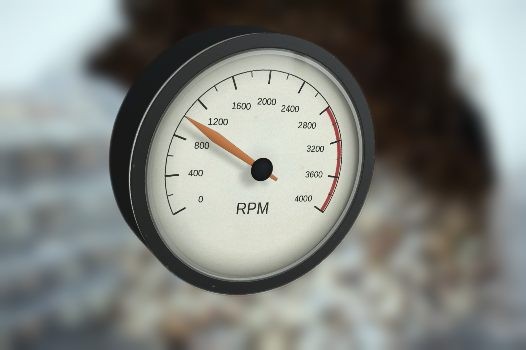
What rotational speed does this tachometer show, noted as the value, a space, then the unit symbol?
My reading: 1000 rpm
